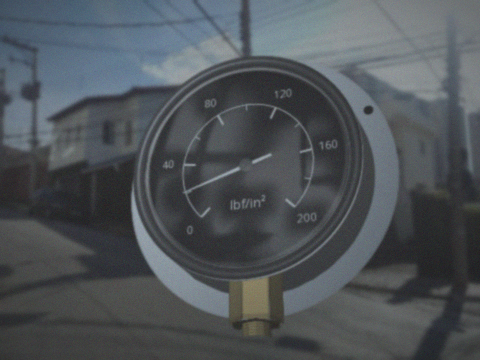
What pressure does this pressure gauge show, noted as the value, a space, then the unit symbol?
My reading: 20 psi
